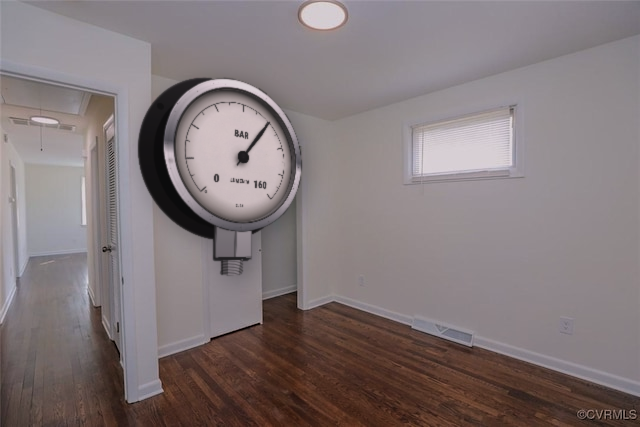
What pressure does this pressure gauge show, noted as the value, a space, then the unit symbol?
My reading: 100 bar
